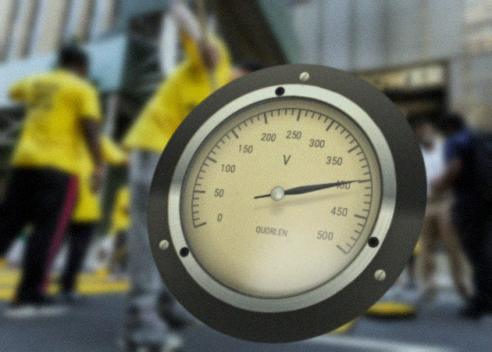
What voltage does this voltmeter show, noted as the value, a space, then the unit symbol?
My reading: 400 V
